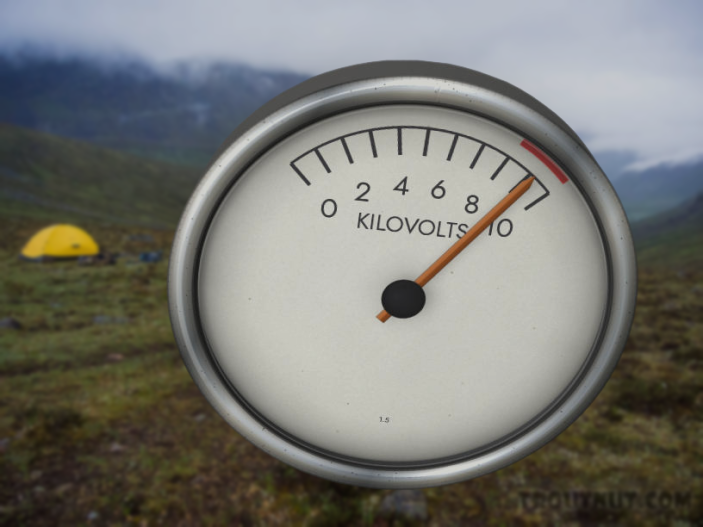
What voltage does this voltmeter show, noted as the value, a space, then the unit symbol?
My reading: 9 kV
